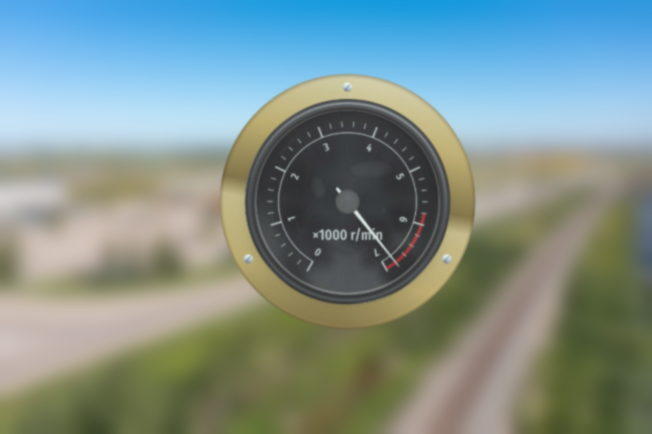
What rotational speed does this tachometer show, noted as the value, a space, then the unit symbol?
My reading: 6800 rpm
